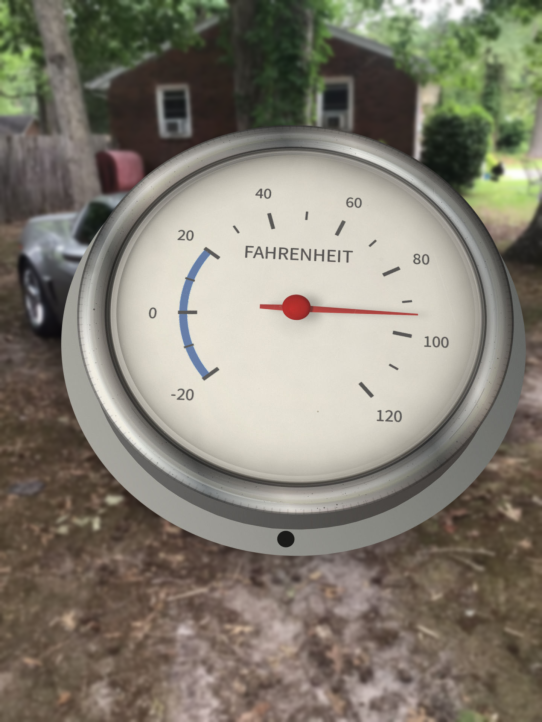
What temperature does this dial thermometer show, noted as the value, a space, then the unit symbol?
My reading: 95 °F
